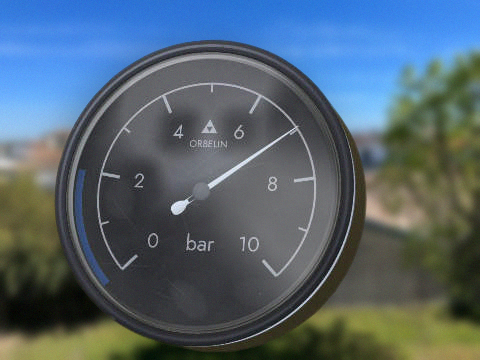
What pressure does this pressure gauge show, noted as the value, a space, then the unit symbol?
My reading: 7 bar
